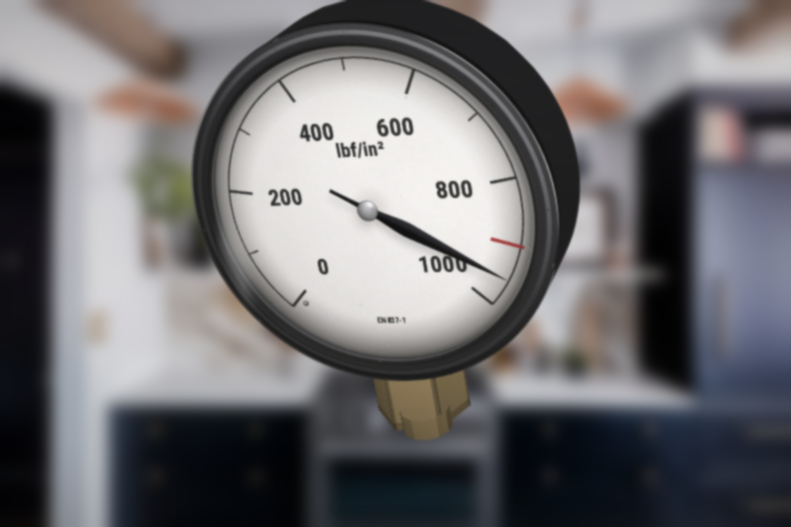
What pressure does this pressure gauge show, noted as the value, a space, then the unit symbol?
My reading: 950 psi
